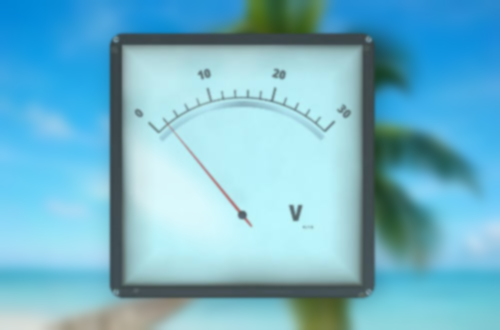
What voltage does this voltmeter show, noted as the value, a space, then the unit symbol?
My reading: 2 V
